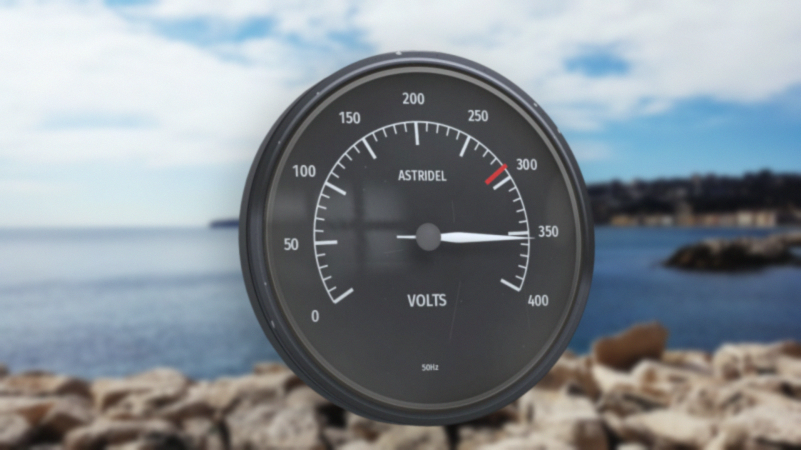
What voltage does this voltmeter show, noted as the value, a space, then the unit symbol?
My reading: 355 V
